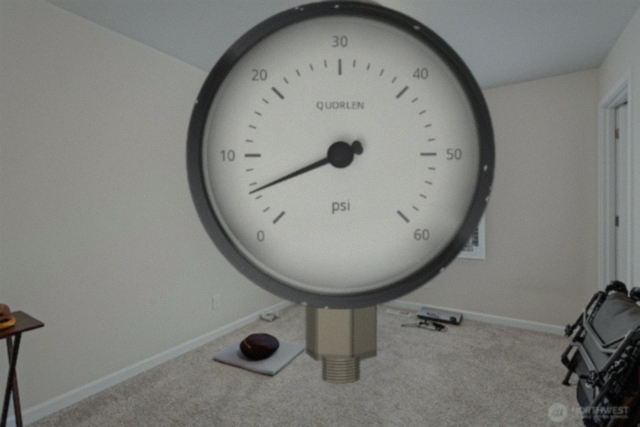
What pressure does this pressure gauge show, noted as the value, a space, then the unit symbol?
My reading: 5 psi
